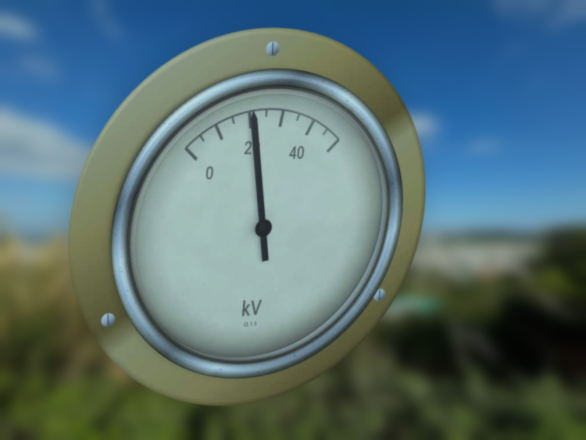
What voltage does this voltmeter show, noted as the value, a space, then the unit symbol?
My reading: 20 kV
